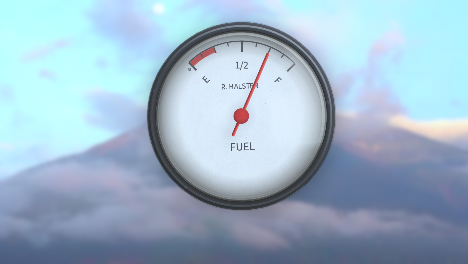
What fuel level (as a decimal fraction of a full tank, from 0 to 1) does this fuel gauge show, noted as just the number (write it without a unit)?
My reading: 0.75
